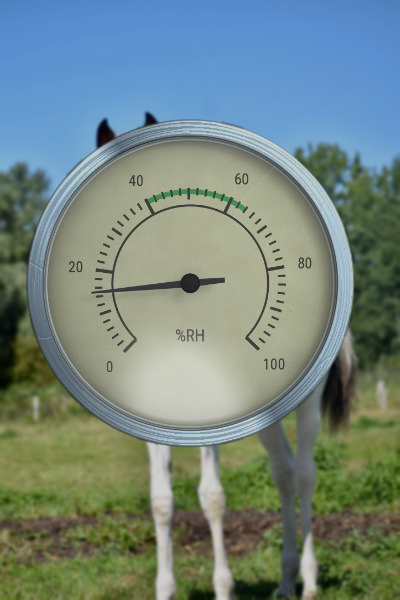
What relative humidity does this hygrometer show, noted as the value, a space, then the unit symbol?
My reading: 15 %
